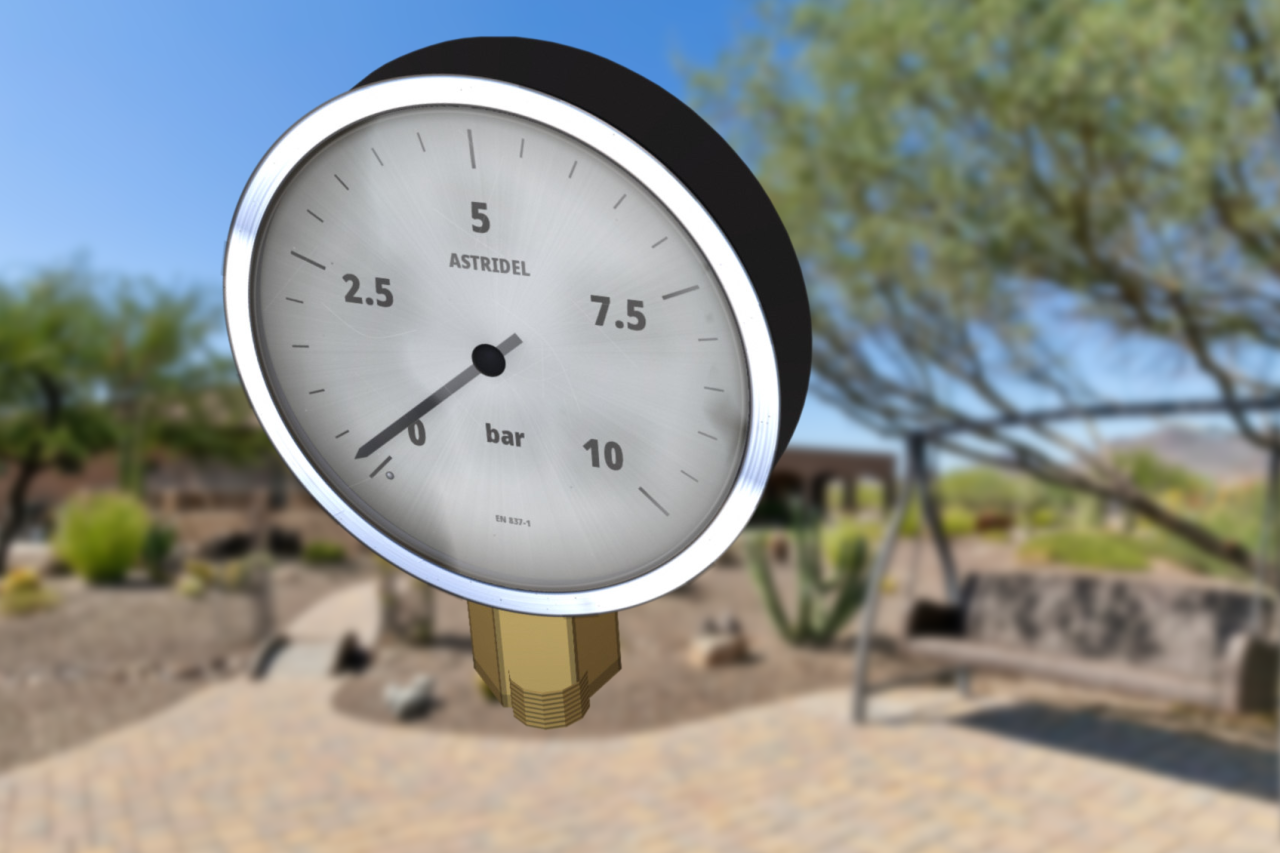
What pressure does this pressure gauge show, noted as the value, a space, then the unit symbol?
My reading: 0.25 bar
